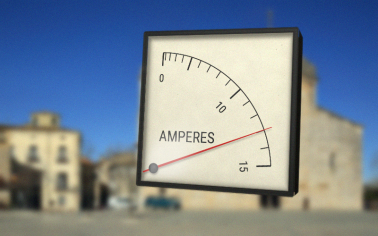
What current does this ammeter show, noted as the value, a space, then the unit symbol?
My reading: 13 A
